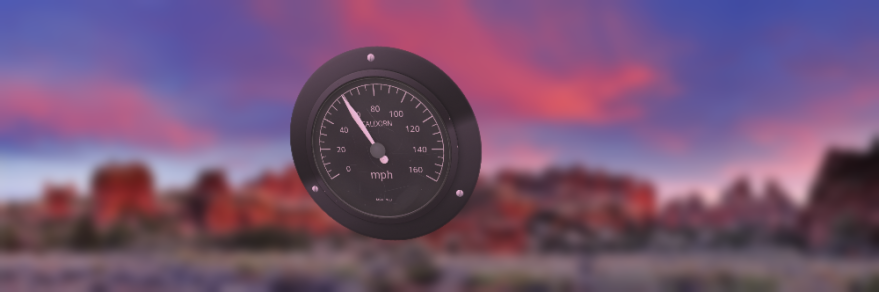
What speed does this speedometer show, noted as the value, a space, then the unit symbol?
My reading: 60 mph
